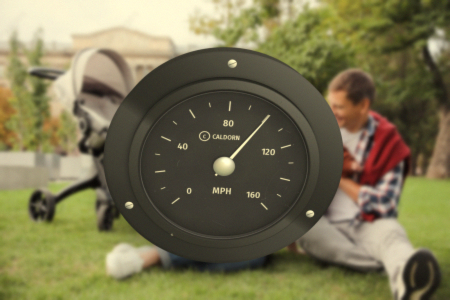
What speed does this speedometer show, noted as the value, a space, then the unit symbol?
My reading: 100 mph
